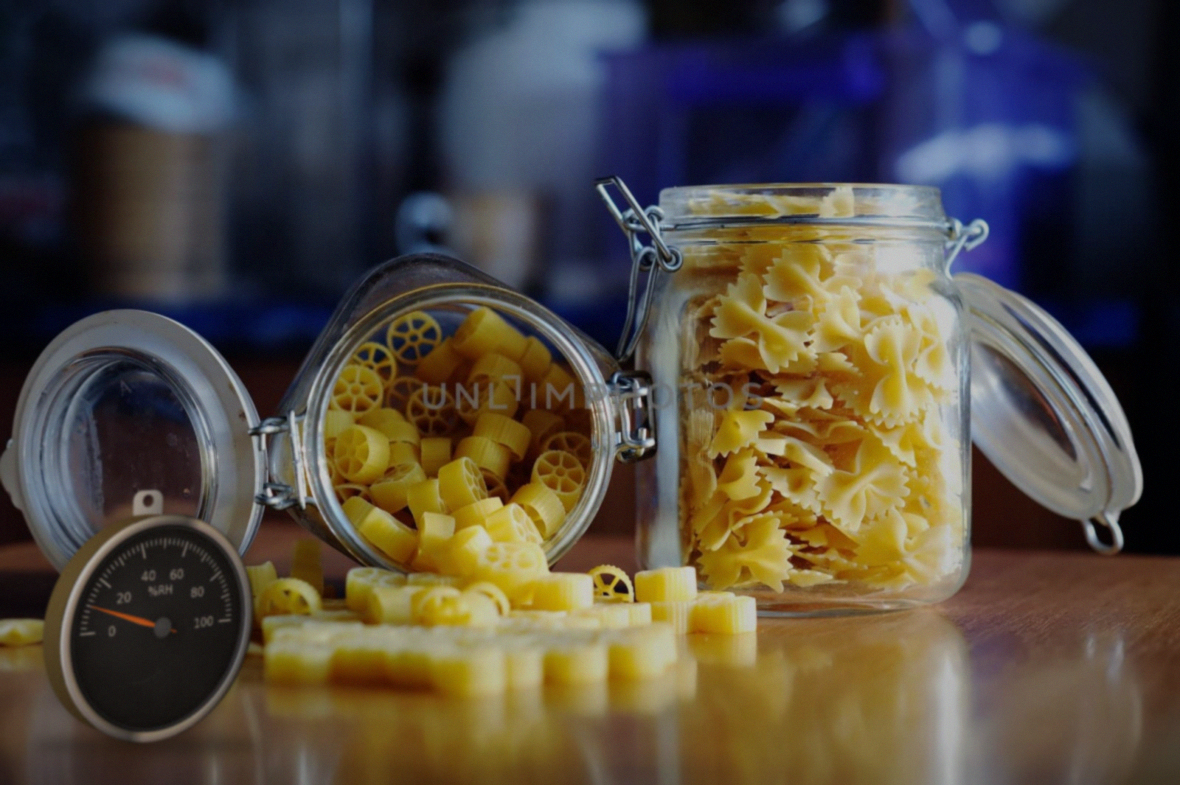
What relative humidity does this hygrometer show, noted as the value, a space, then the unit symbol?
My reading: 10 %
